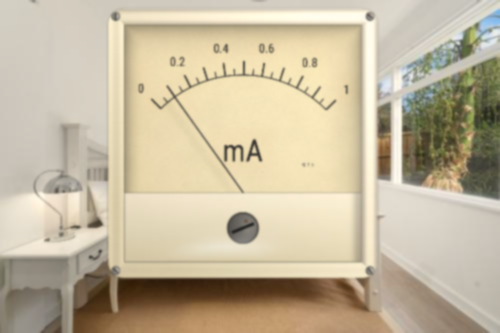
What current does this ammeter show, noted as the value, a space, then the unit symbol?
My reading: 0.1 mA
